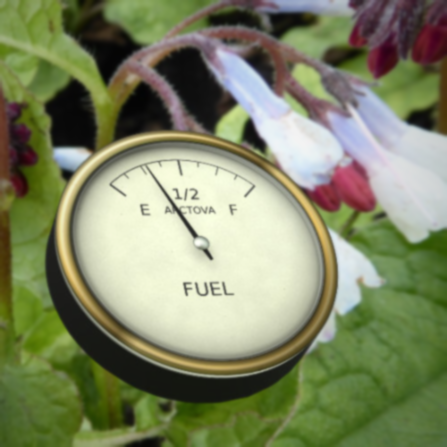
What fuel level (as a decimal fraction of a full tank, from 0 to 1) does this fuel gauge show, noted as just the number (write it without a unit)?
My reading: 0.25
